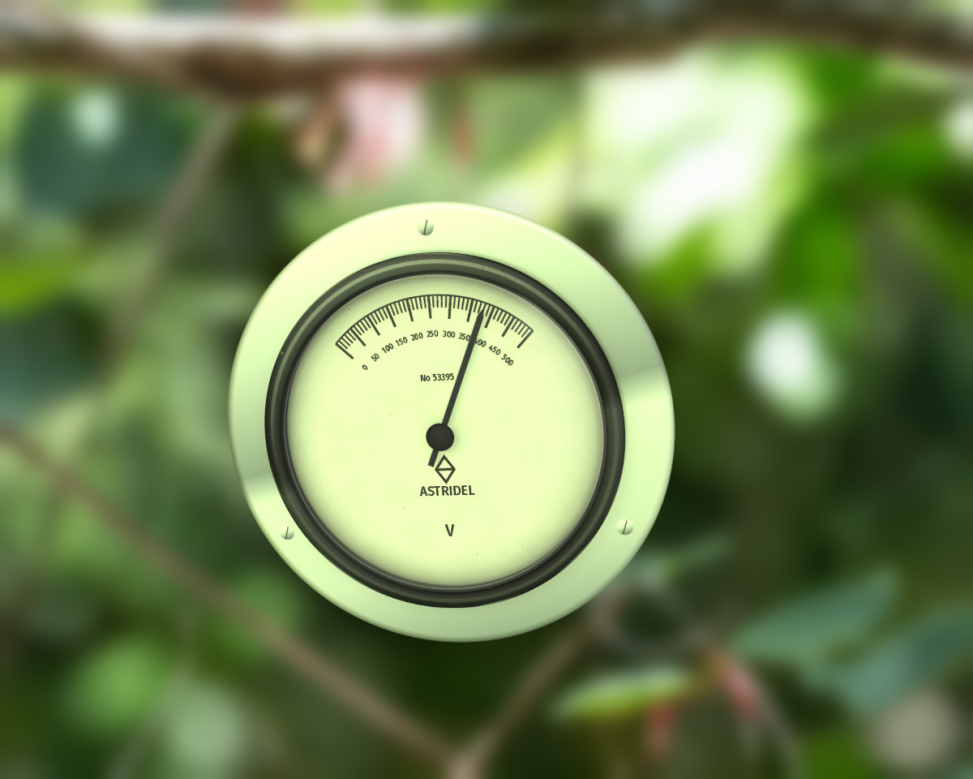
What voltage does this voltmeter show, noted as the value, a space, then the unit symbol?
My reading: 380 V
